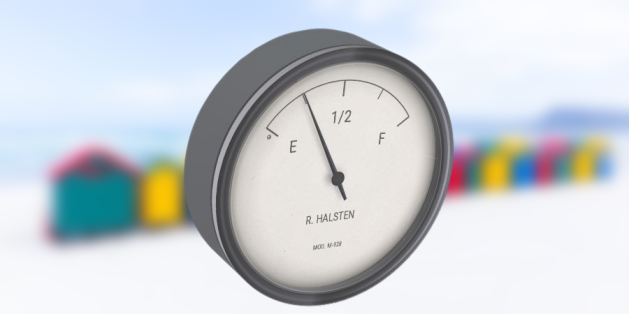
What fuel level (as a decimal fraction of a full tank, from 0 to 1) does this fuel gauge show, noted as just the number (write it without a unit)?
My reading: 0.25
